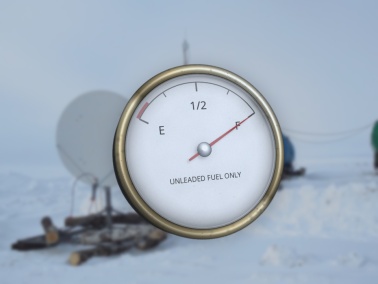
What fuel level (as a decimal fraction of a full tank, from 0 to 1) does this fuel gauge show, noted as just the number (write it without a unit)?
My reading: 1
